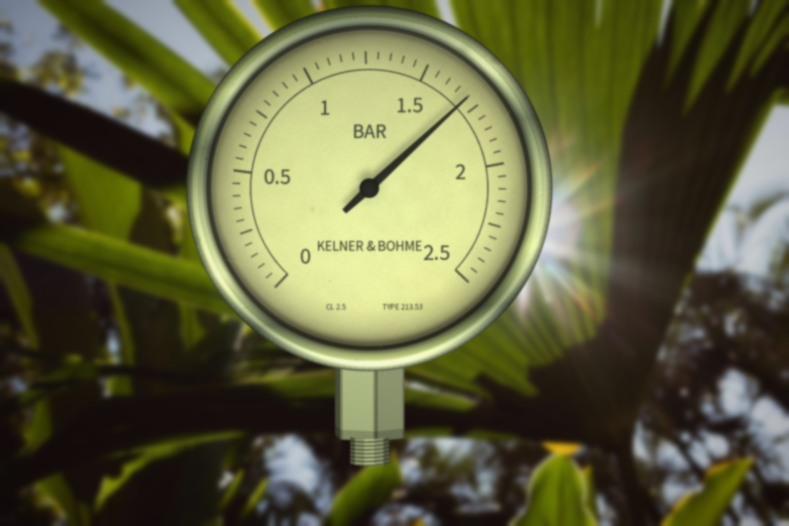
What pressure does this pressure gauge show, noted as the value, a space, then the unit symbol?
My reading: 1.7 bar
